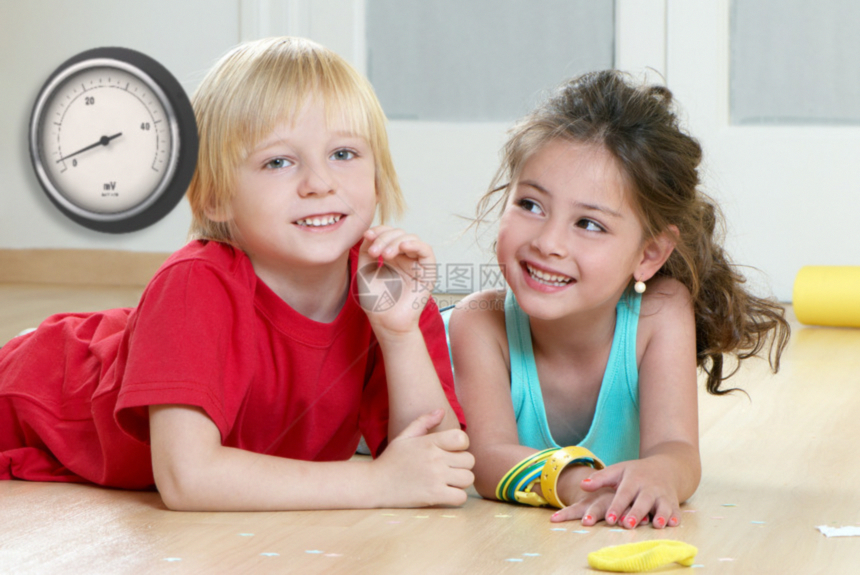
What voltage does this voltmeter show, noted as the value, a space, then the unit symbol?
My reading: 2 mV
